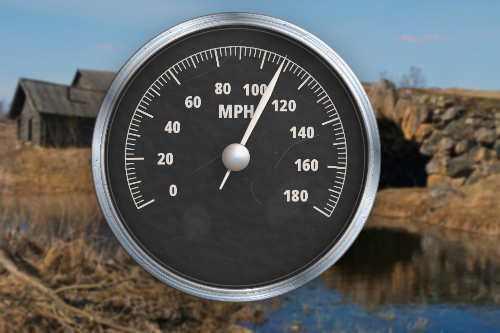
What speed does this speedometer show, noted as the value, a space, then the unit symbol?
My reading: 108 mph
